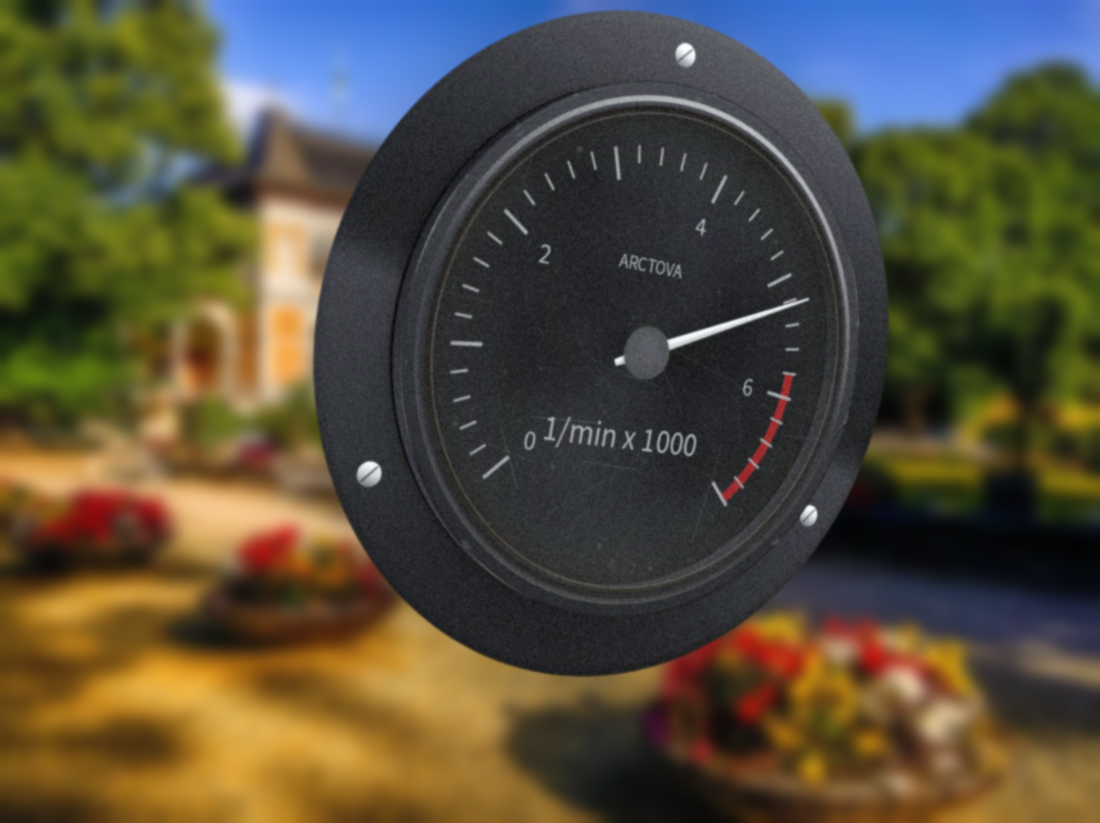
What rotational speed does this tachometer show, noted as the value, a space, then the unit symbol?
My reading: 5200 rpm
